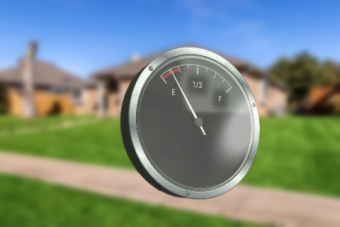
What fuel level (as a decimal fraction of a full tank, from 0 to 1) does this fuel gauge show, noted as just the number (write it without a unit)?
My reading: 0.125
